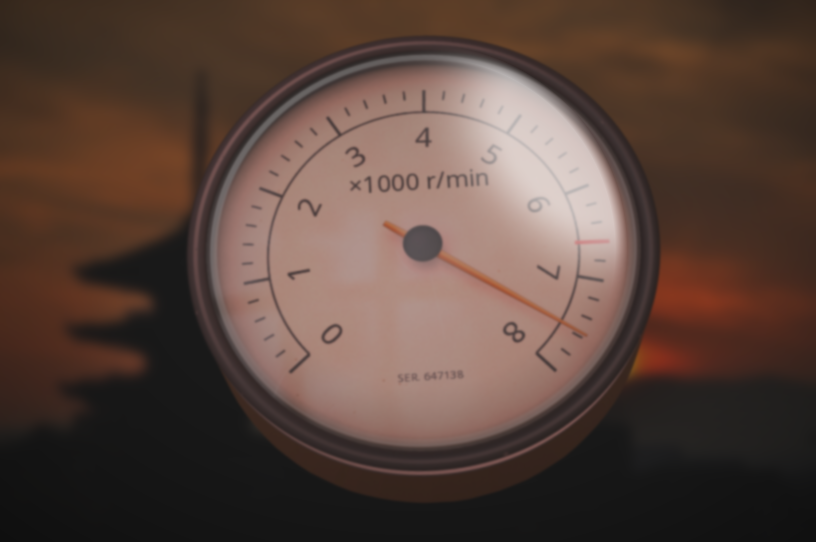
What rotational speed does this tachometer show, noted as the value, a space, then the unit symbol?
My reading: 7600 rpm
